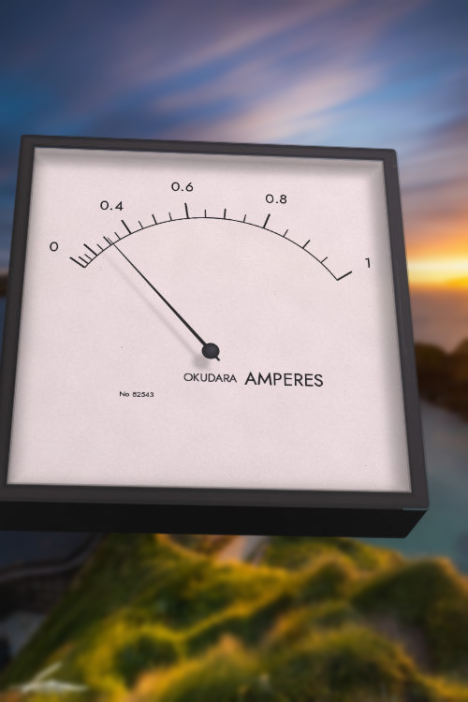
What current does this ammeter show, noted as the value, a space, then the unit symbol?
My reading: 0.3 A
